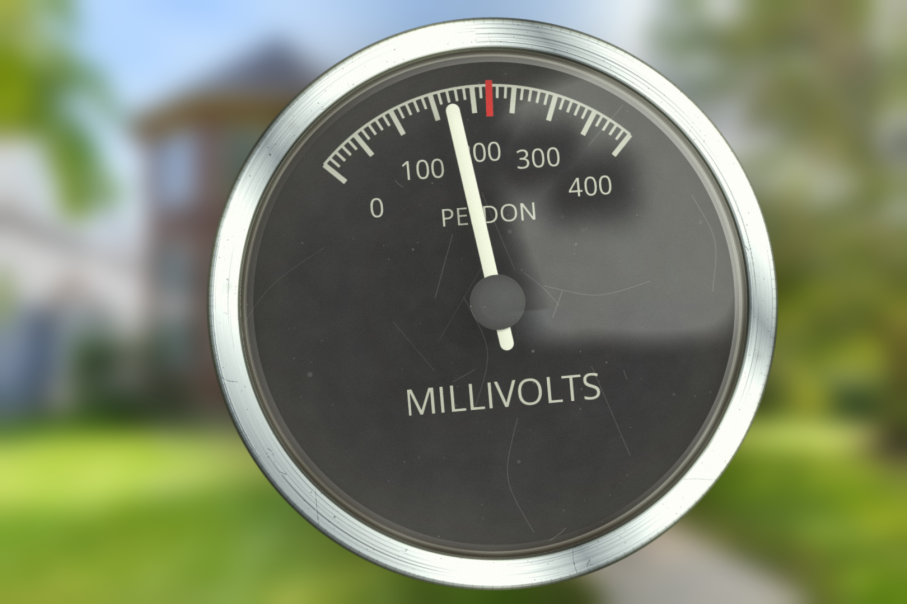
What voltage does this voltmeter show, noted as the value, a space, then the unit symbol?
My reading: 170 mV
